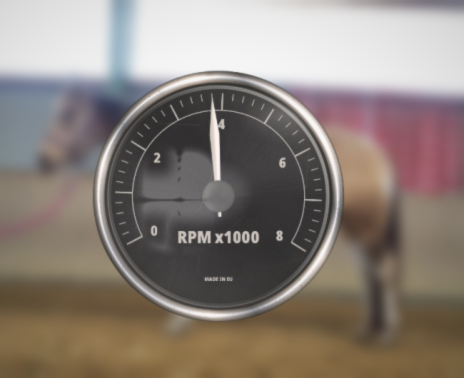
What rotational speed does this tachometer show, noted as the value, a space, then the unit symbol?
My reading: 3800 rpm
